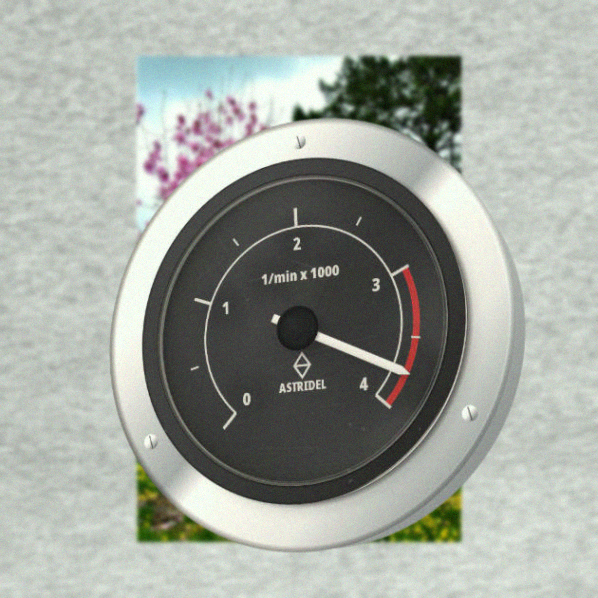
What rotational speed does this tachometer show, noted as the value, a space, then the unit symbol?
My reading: 3750 rpm
